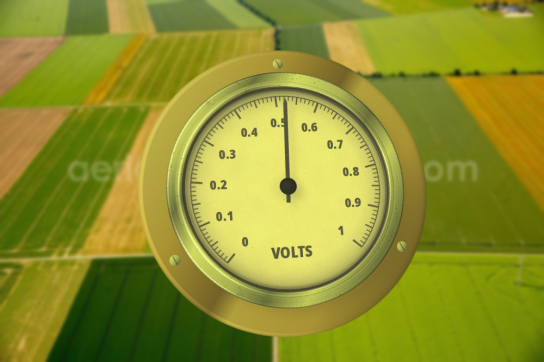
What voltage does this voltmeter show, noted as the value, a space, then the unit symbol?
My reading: 0.52 V
